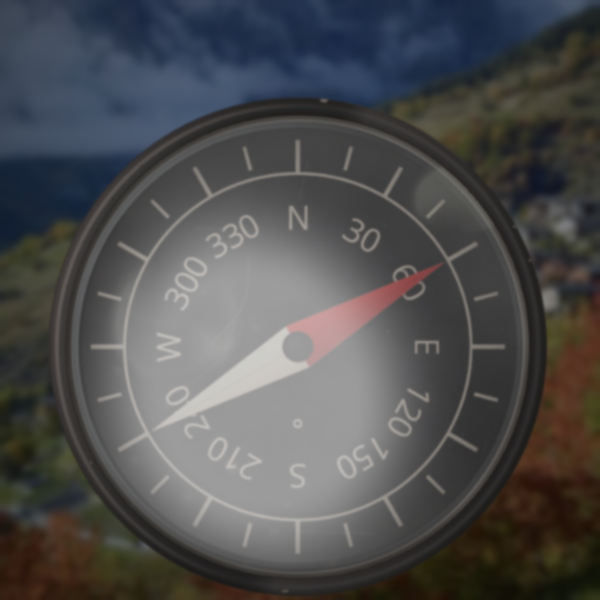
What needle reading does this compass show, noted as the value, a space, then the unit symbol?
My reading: 60 °
